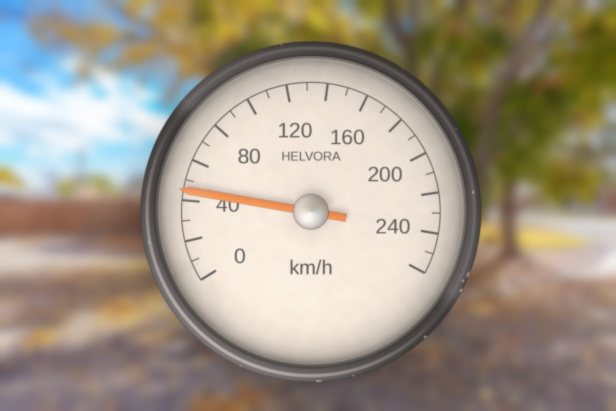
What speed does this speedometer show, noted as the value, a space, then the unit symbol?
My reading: 45 km/h
